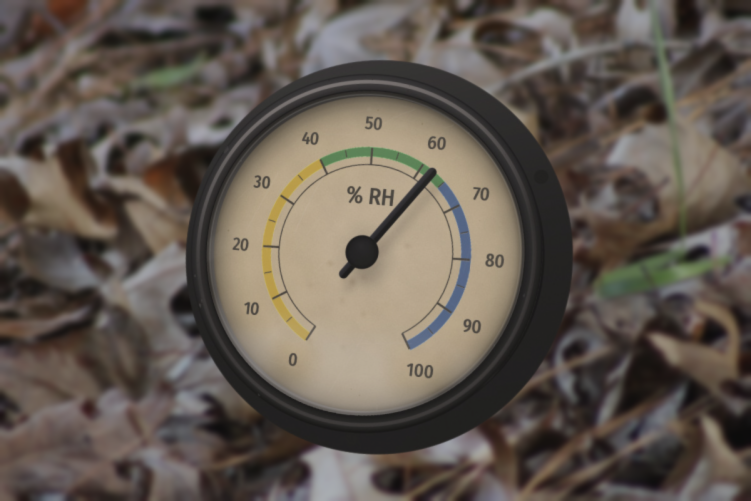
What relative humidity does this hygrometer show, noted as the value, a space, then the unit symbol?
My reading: 62.5 %
